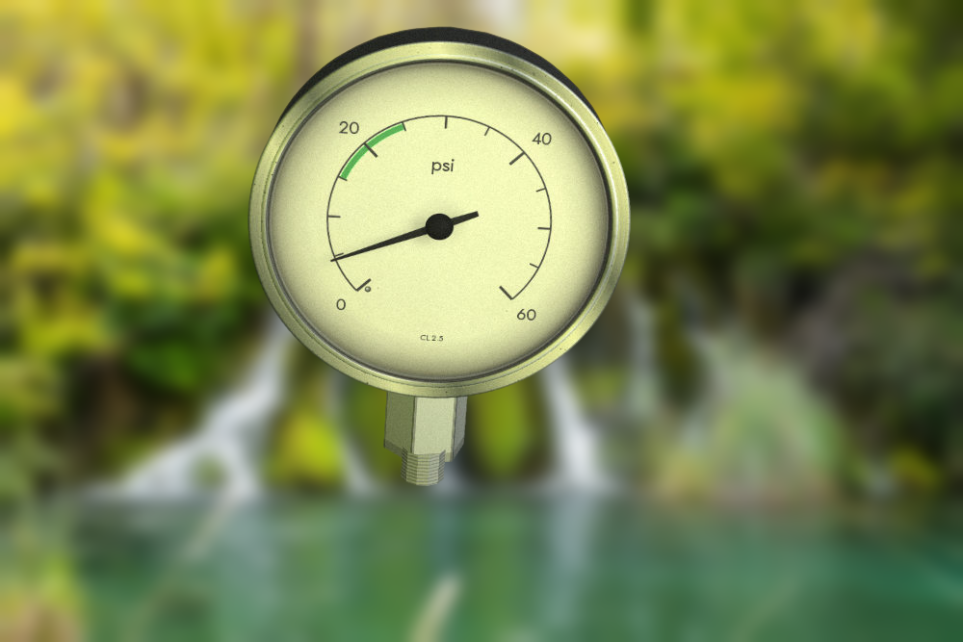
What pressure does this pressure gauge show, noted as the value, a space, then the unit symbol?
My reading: 5 psi
